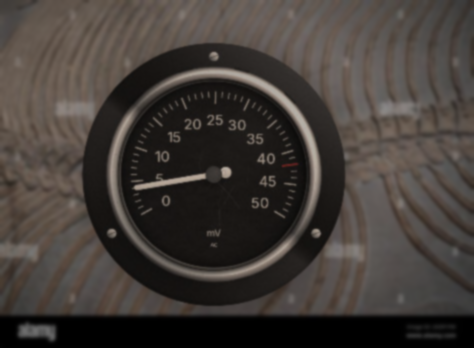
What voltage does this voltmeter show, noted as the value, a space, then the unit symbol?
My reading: 4 mV
